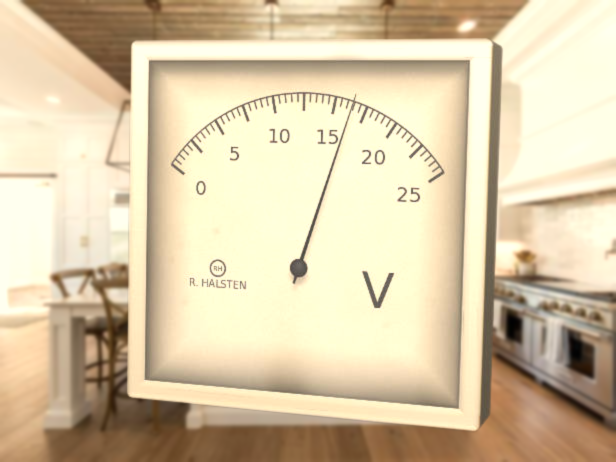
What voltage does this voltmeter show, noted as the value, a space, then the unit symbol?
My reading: 16.5 V
